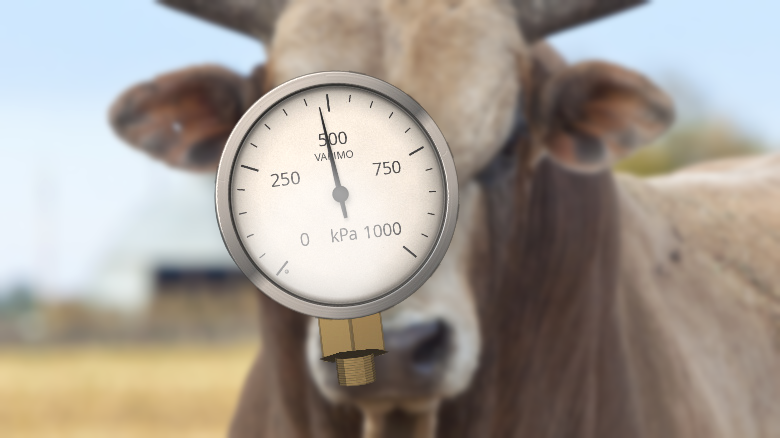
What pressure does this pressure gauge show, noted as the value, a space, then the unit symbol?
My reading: 475 kPa
